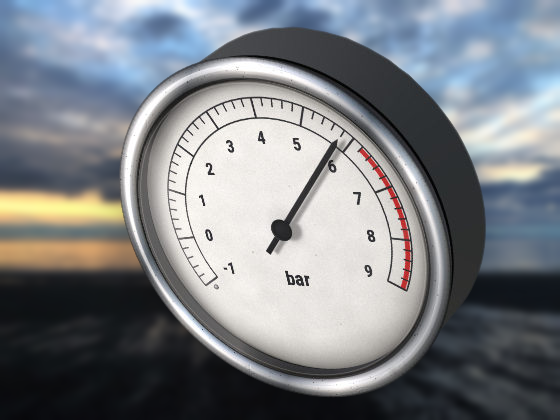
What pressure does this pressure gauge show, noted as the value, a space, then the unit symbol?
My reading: 5.8 bar
